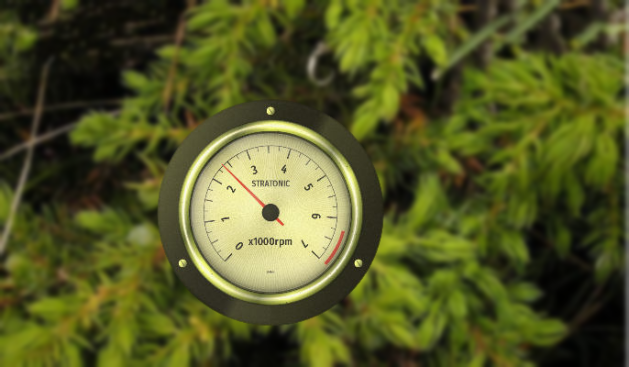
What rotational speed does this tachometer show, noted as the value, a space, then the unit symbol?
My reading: 2375 rpm
